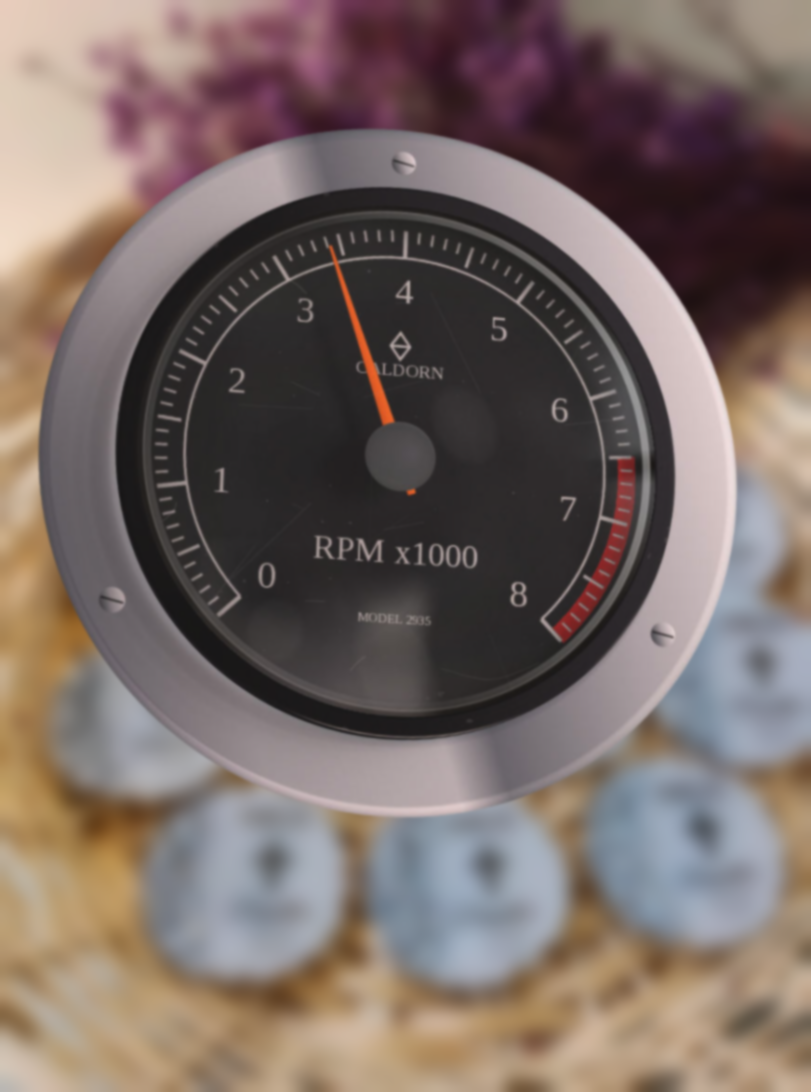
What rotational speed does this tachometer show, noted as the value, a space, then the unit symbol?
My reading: 3400 rpm
